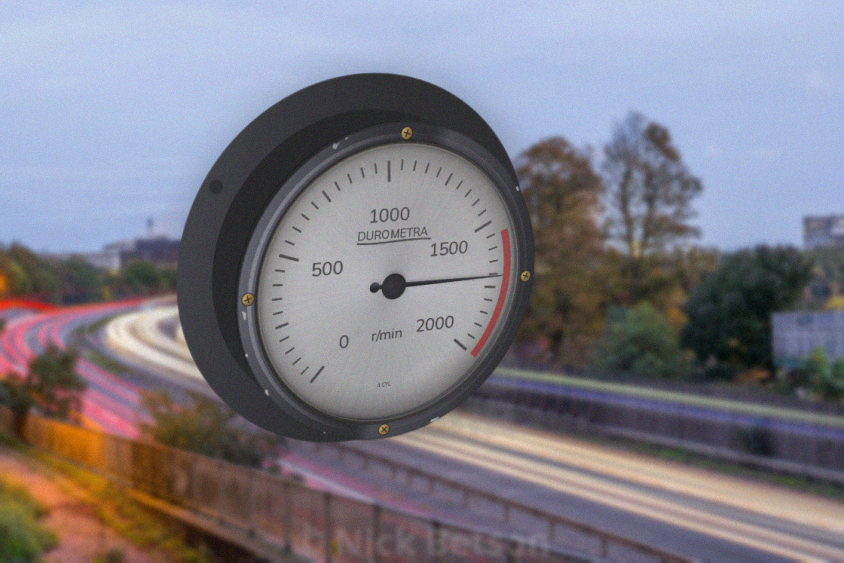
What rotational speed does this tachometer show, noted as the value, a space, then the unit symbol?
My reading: 1700 rpm
